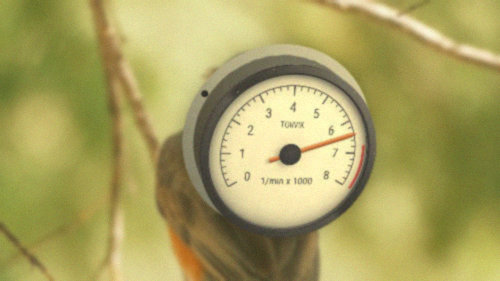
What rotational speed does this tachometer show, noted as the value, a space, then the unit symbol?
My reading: 6400 rpm
